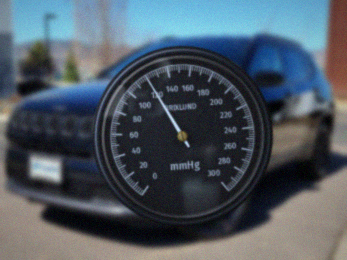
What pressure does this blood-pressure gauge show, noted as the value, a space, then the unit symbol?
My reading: 120 mmHg
